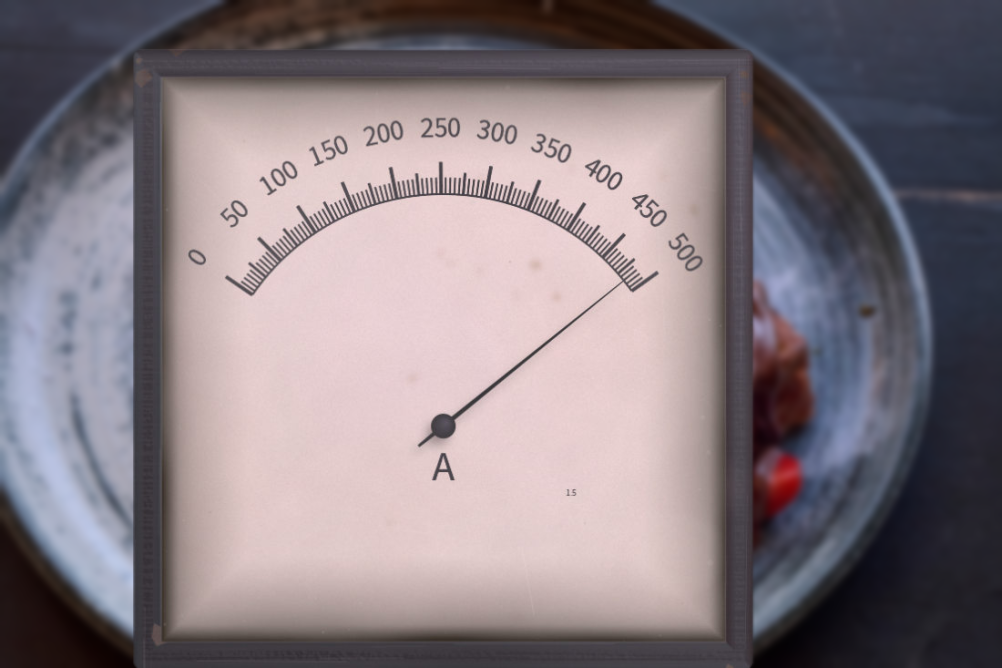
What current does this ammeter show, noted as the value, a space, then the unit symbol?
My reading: 485 A
